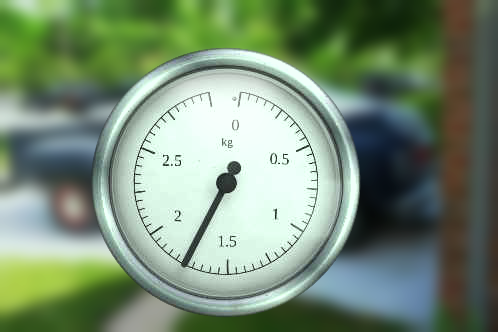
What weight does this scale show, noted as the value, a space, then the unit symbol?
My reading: 1.75 kg
